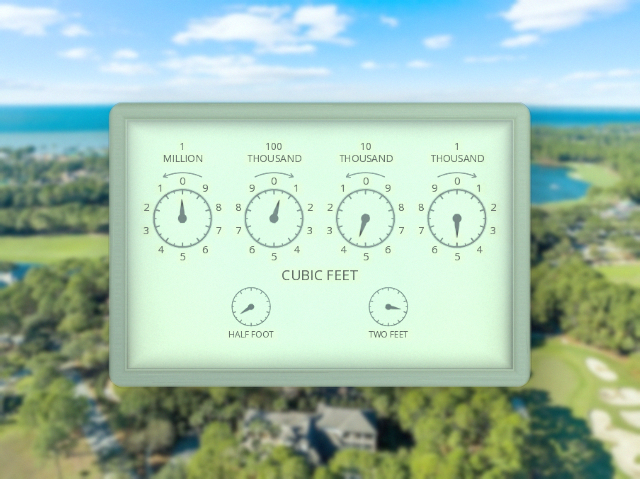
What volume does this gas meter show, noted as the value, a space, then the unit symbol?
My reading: 4500 ft³
